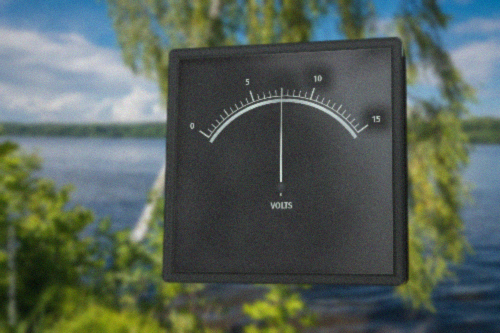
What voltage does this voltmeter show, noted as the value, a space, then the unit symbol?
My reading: 7.5 V
